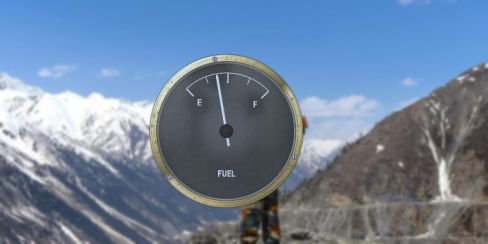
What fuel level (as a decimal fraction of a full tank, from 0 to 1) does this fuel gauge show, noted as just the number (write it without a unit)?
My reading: 0.375
